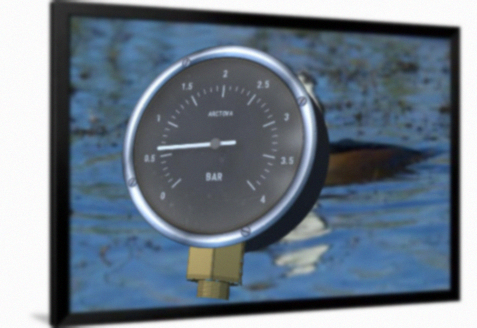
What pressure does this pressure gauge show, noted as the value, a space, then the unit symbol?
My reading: 0.6 bar
